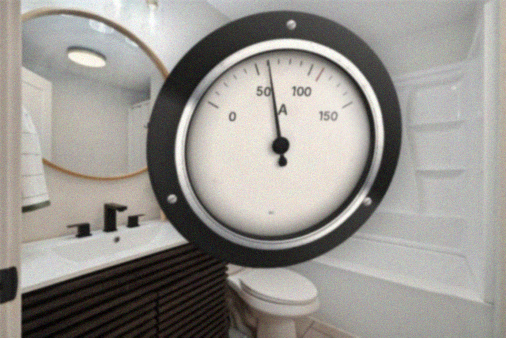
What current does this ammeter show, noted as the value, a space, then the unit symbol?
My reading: 60 A
